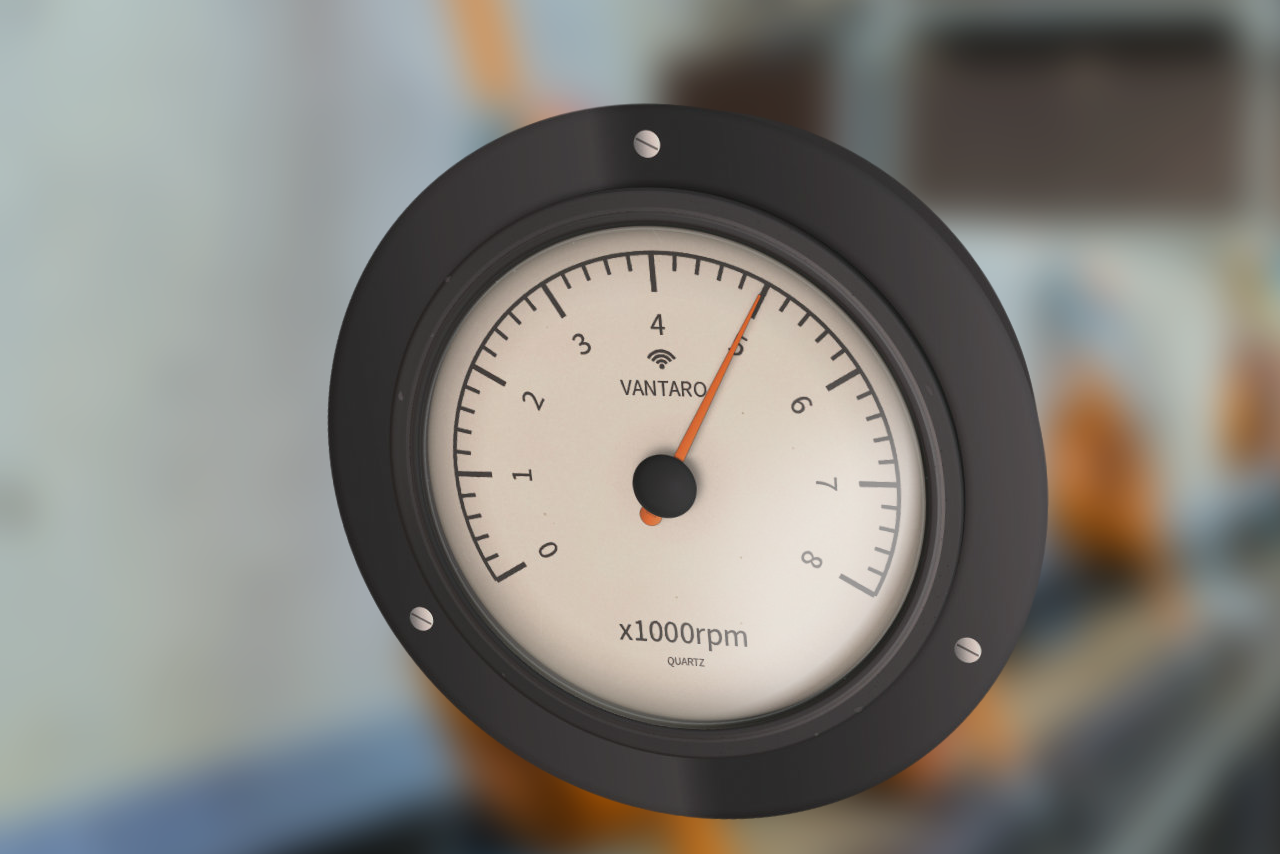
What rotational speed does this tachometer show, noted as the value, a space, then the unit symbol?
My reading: 5000 rpm
